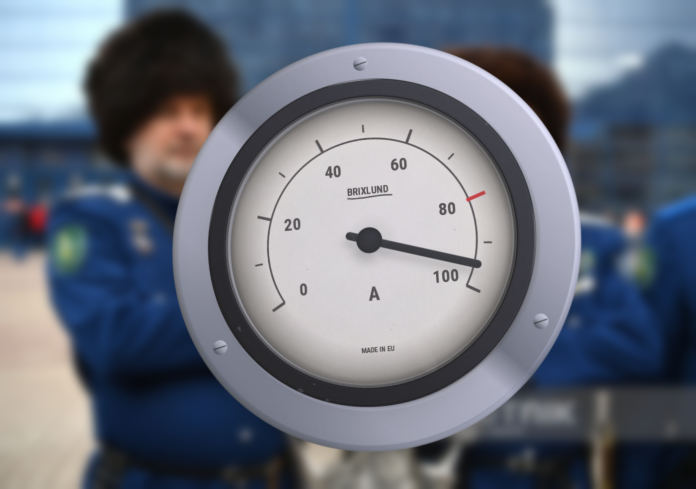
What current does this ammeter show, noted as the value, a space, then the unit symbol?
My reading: 95 A
